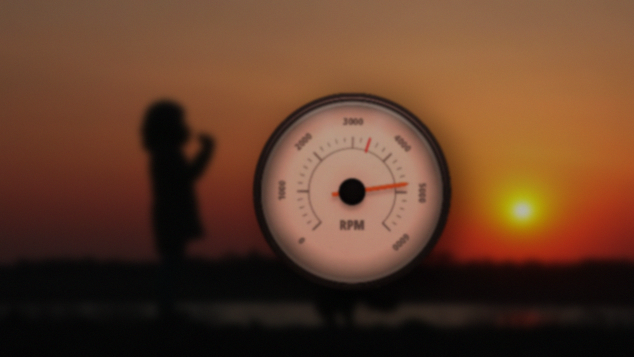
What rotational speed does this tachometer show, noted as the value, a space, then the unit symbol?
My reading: 4800 rpm
